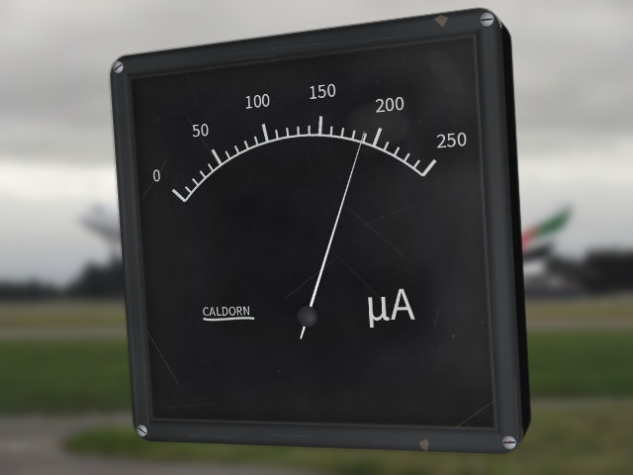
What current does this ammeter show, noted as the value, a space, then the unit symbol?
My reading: 190 µA
